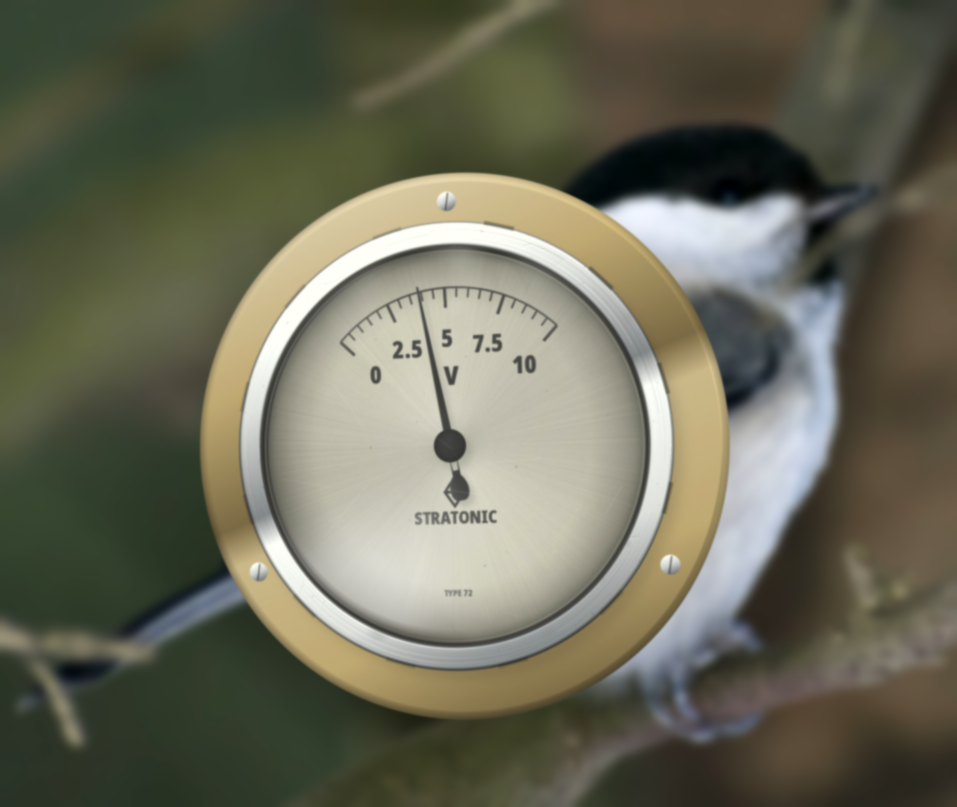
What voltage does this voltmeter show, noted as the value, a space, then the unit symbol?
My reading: 4 V
